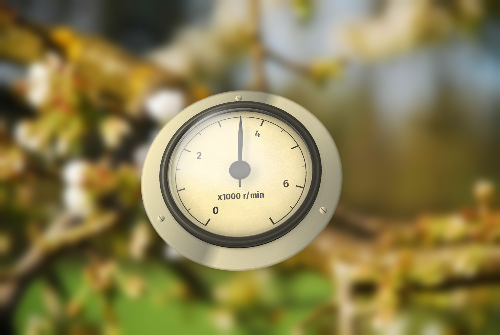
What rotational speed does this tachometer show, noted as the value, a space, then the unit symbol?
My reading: 3500 rpm
